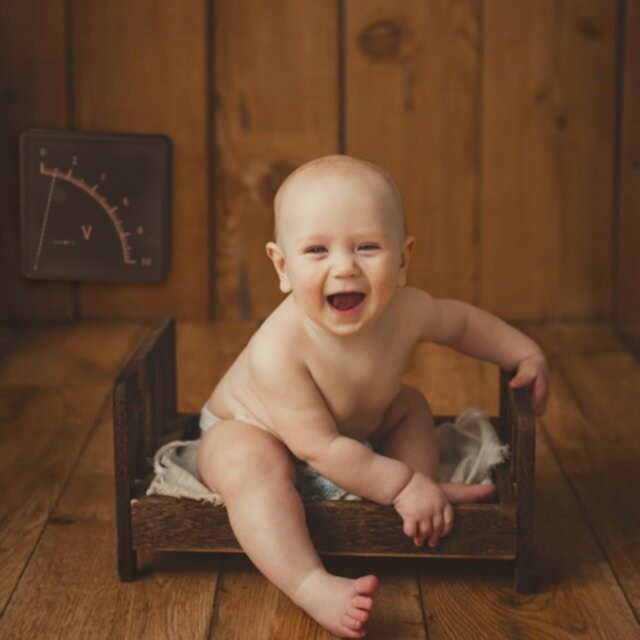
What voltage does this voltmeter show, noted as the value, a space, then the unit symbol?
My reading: 1 V
